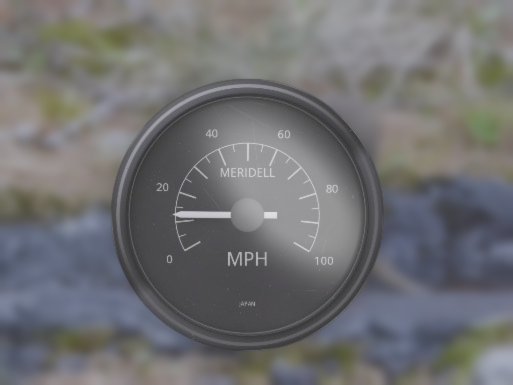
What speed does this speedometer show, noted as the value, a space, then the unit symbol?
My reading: 12.5 mph
